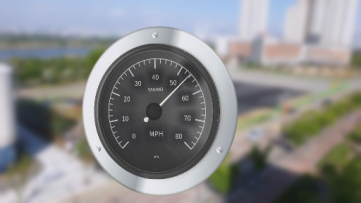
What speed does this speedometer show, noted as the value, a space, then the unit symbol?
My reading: 54 mph
